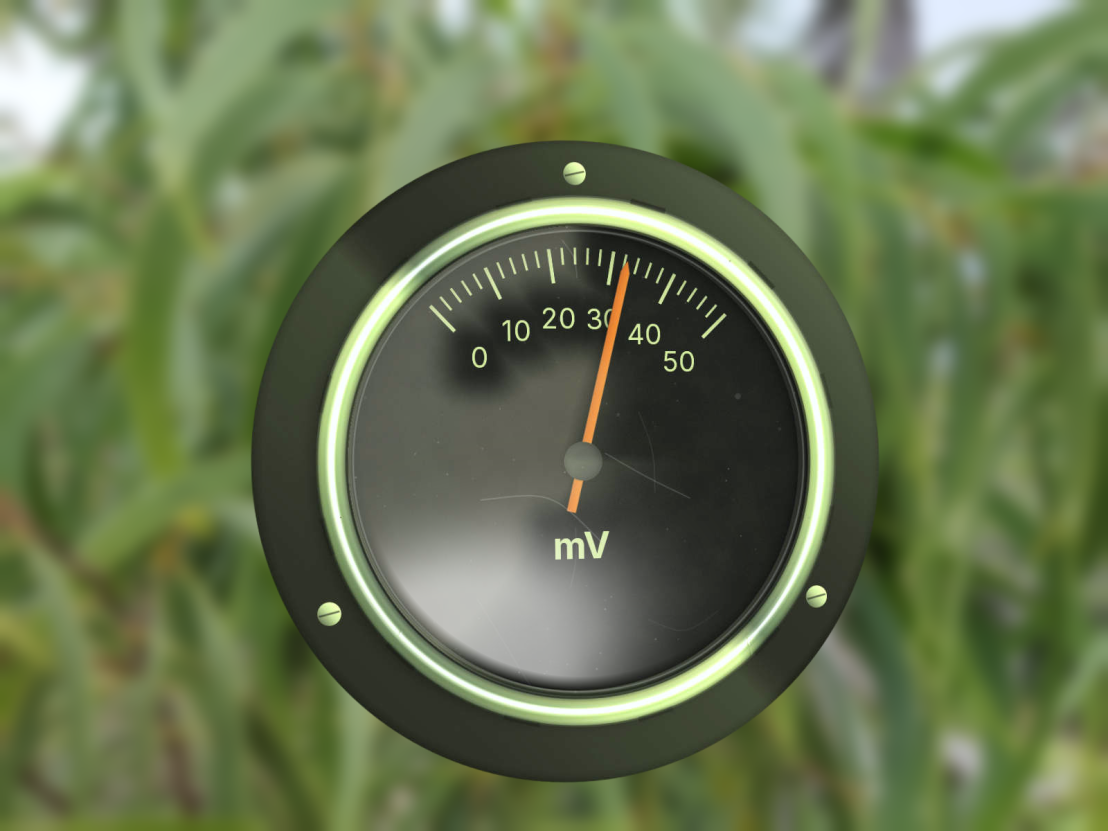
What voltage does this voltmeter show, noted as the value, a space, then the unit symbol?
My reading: 32 mV
